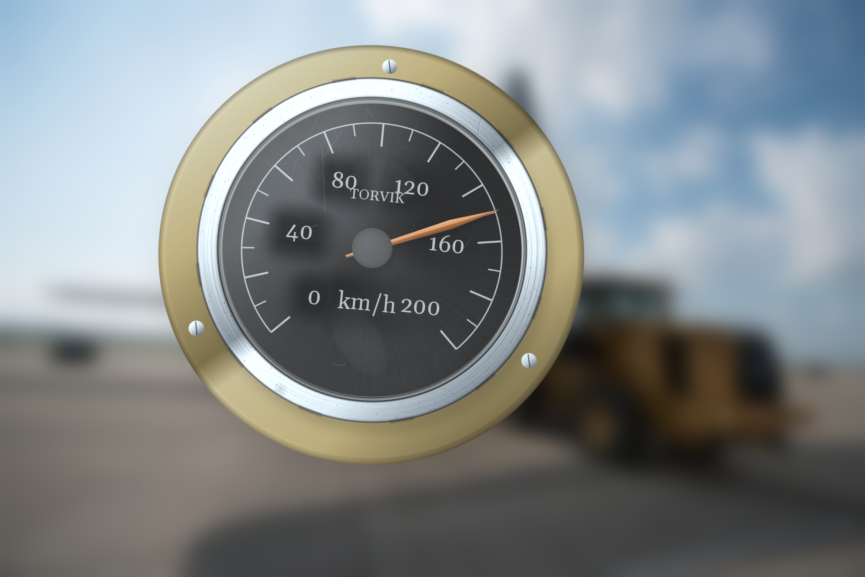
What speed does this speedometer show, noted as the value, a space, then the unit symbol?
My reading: 150 km/h
